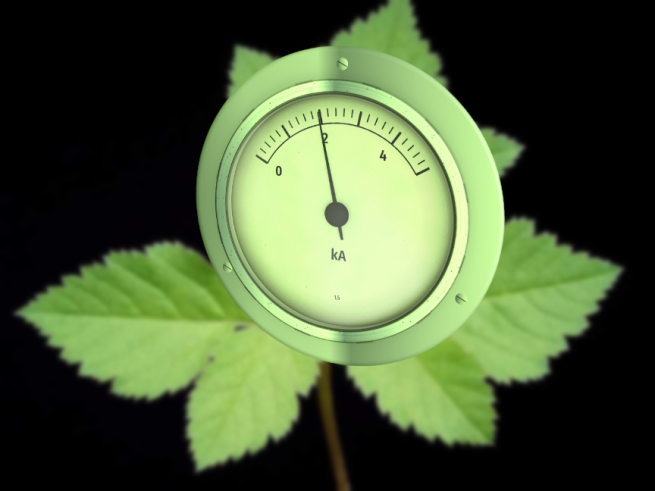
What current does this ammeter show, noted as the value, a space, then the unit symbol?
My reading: 2 kA
